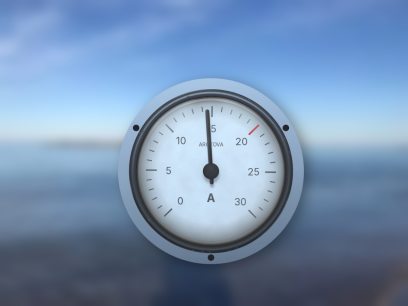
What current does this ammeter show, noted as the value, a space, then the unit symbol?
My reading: 14.5 A
